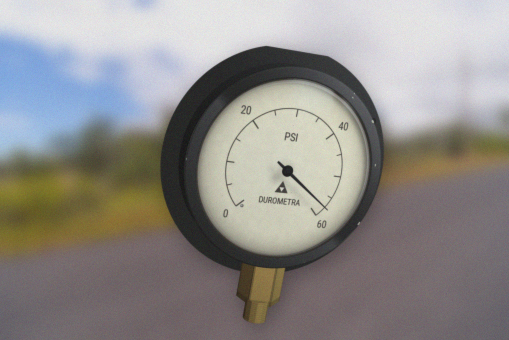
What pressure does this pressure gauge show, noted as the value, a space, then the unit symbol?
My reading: 57.5 psi
